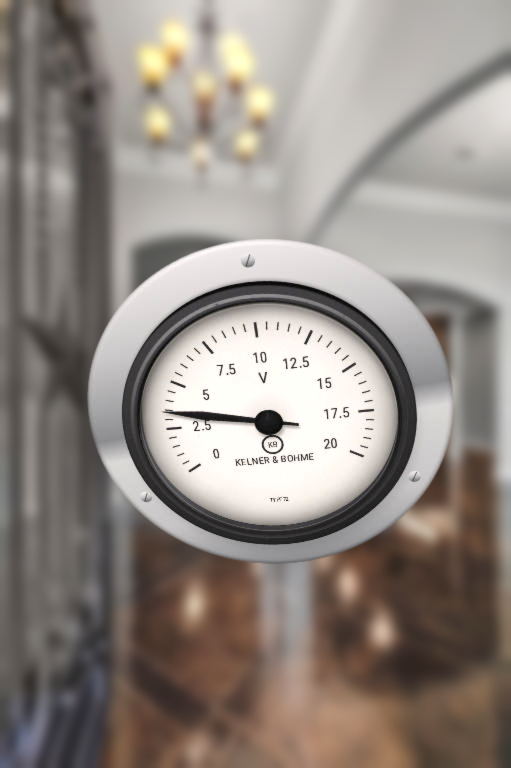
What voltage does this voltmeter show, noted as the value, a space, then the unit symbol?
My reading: 3.5 V
